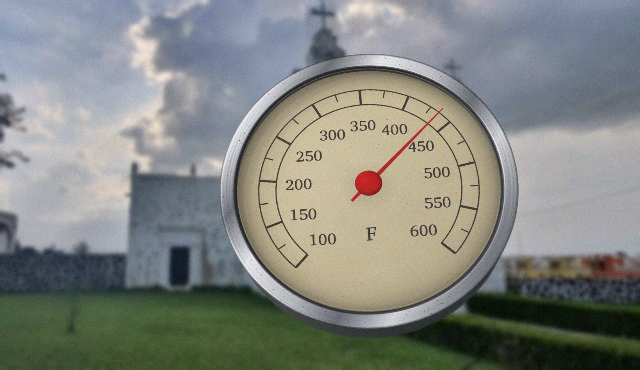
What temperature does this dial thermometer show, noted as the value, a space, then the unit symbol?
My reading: 437.5 °F
